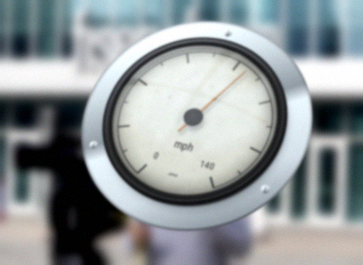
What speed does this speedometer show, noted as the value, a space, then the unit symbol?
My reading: 85 mph
